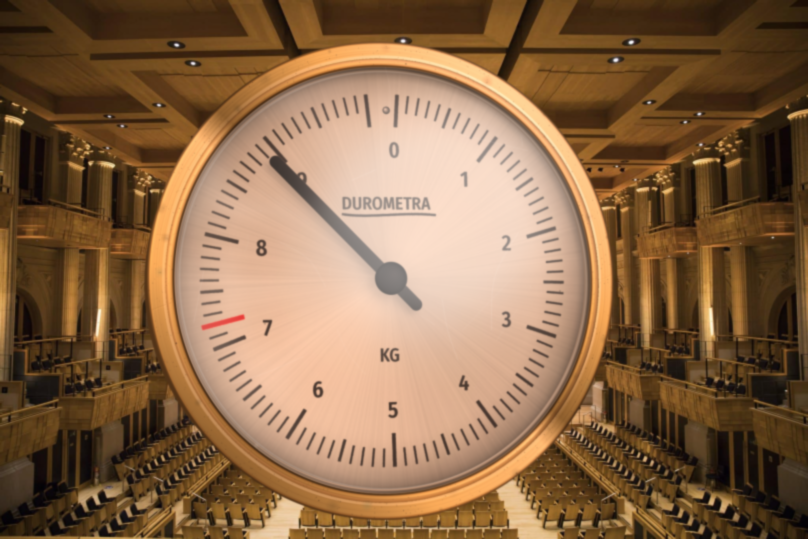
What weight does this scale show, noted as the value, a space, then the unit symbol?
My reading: 8.9 kg
